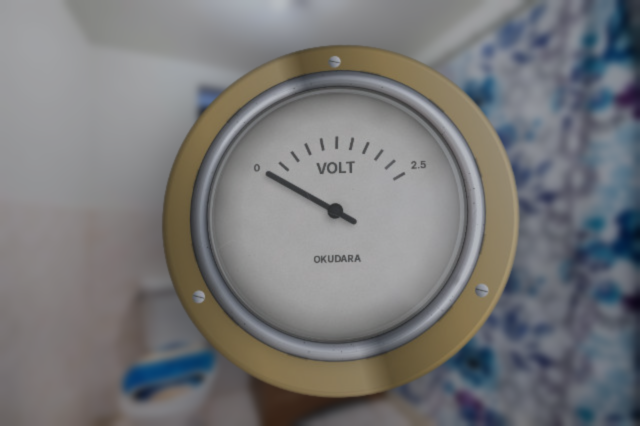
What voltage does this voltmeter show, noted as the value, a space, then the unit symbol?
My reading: 0 V
